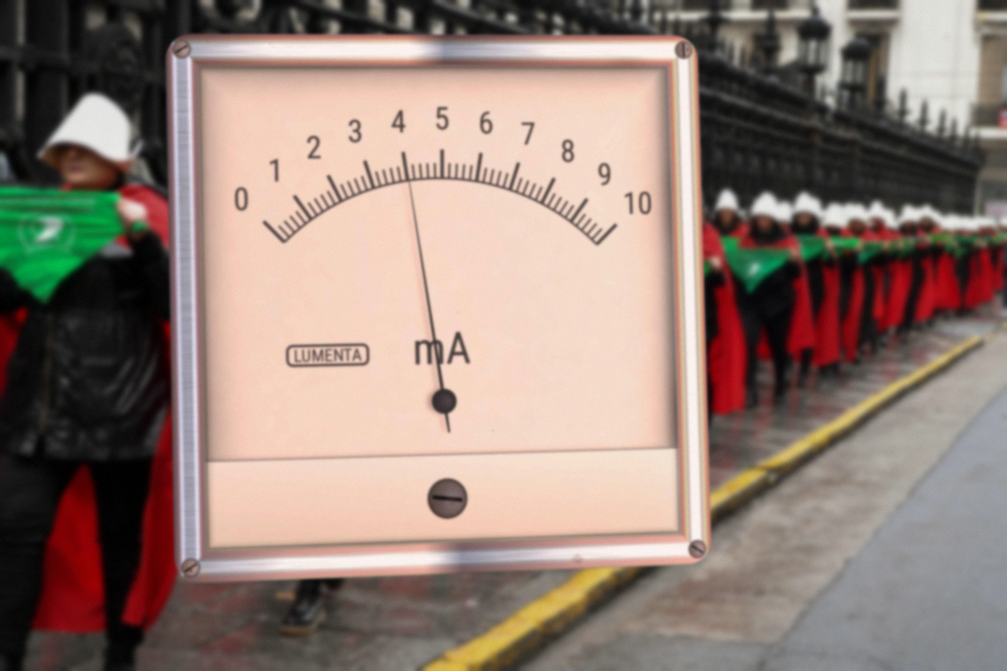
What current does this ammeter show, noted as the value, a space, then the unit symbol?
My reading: 4 mA
